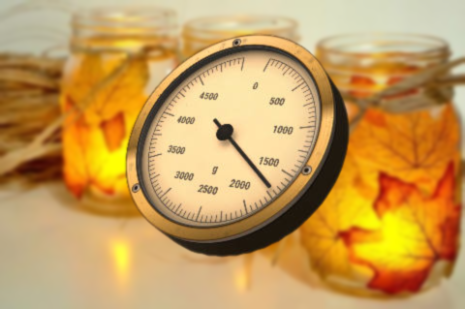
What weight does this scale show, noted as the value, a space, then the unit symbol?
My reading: 1700 g
